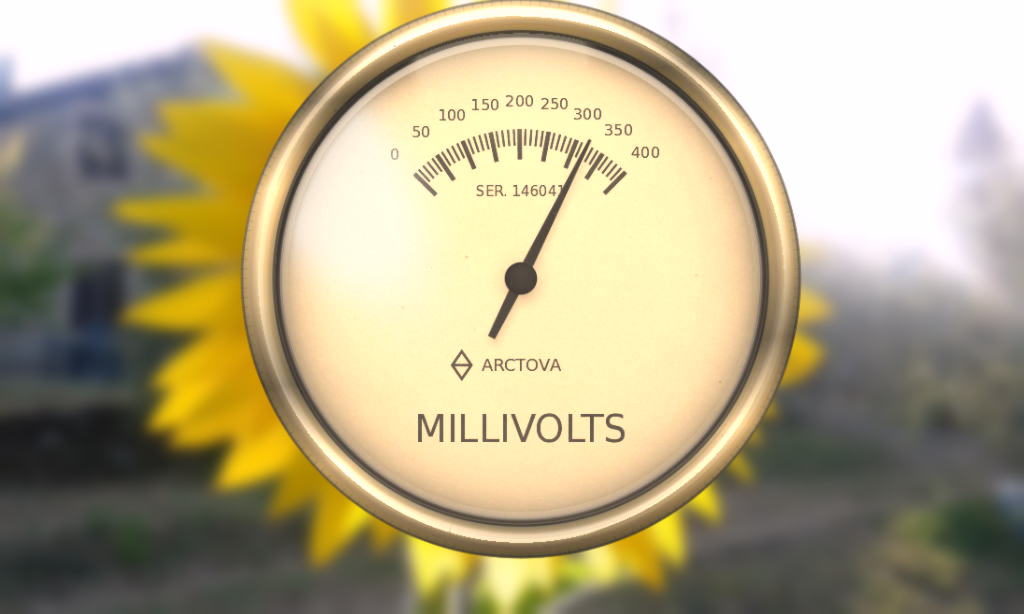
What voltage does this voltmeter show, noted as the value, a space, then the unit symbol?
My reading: 320 mV
